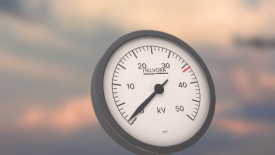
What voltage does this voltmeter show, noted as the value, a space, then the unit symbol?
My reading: 1 kV
